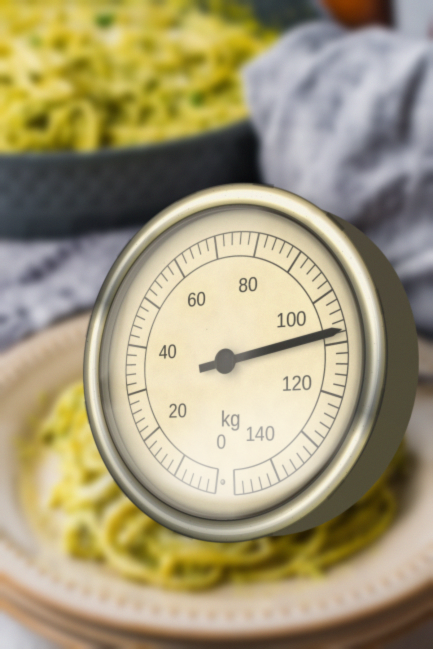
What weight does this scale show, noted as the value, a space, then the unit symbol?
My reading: 108 kg
